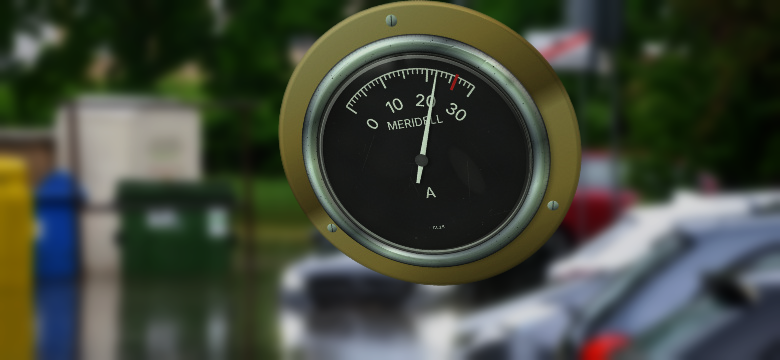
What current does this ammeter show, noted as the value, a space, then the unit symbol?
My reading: 22 A
